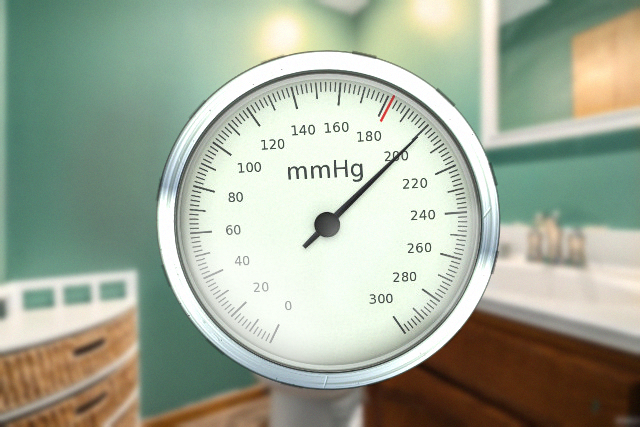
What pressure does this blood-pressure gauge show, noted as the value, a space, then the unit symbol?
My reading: 200 mmHg
